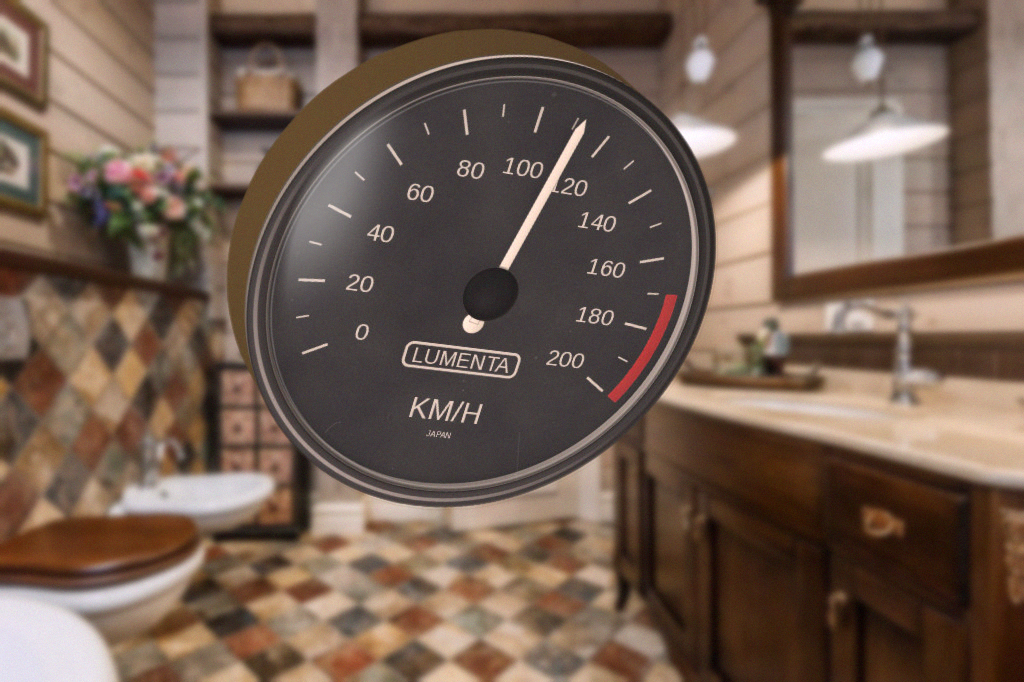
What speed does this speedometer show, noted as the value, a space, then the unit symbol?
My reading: 110 km/h
